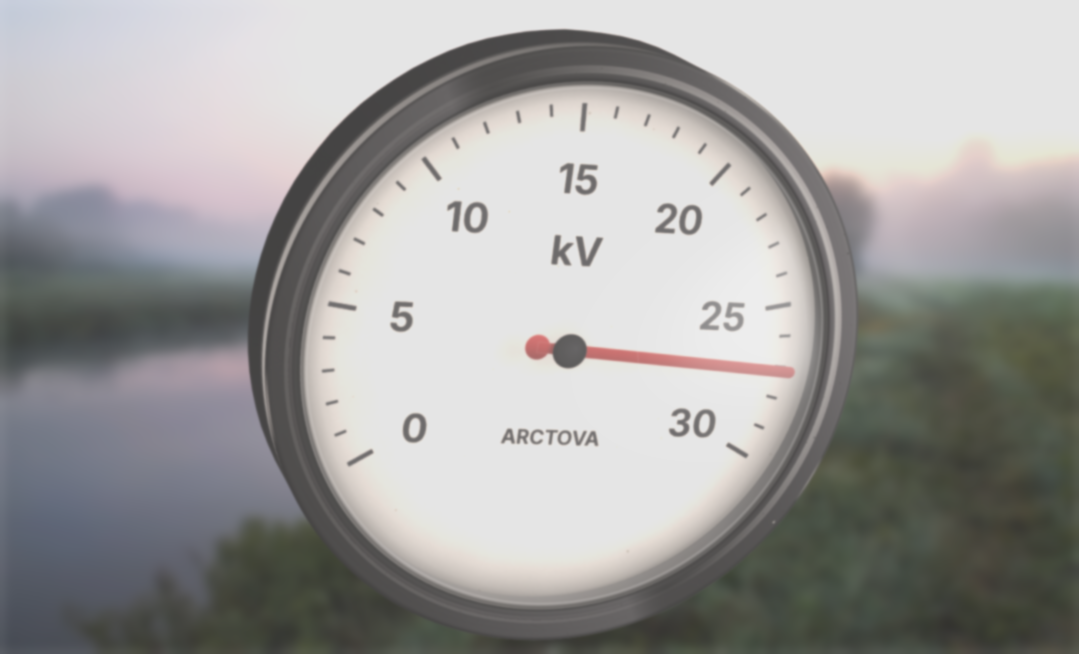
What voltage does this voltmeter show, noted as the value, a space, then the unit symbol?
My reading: 27 kV
